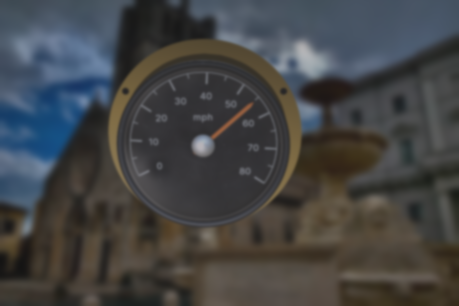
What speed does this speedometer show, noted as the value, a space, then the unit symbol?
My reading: 55 mph
